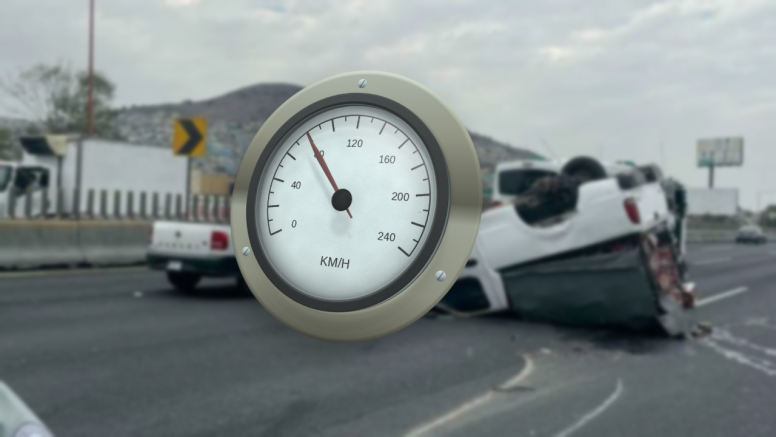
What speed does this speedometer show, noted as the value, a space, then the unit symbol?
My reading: 80 km/h
